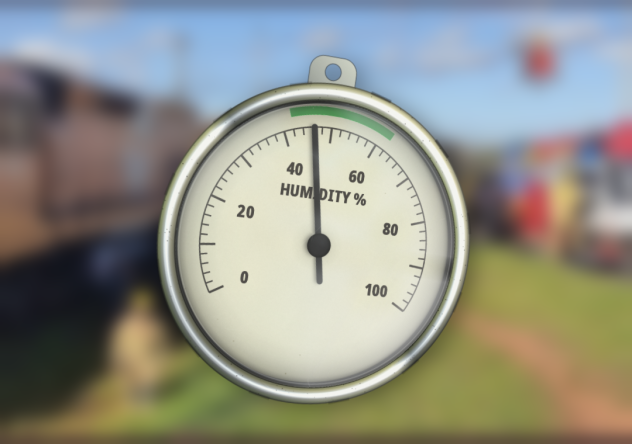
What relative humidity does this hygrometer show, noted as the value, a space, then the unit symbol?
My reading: 46 %
